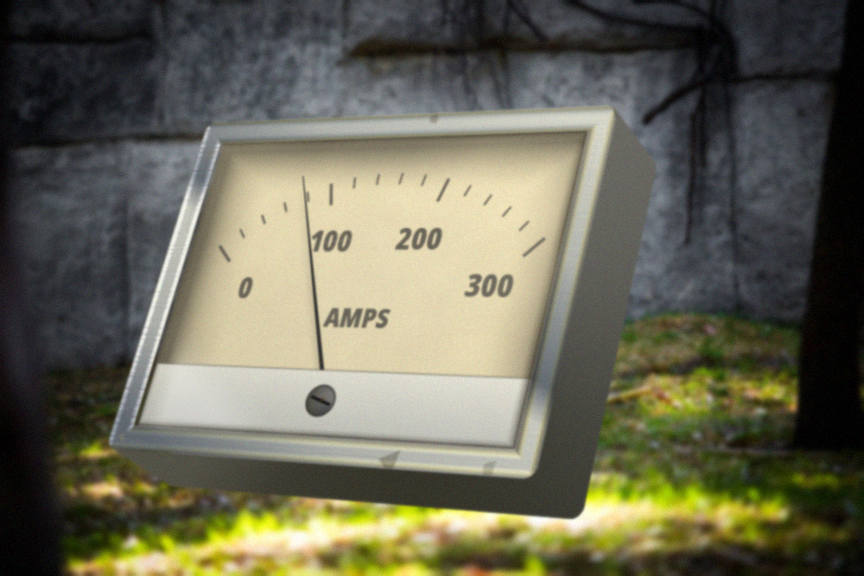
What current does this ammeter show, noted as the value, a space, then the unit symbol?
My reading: 80 A
